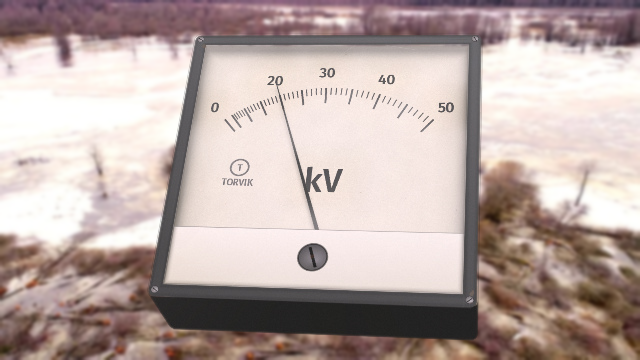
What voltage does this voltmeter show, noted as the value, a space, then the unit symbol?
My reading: 20 kV
